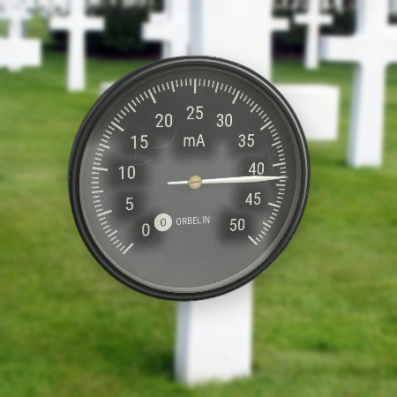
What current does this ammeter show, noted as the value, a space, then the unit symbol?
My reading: 41.5 mA
